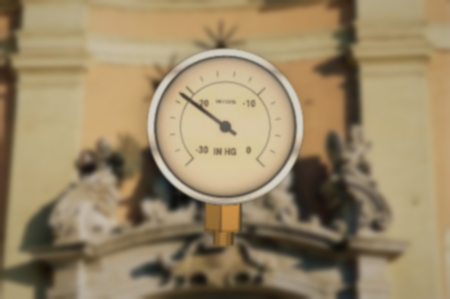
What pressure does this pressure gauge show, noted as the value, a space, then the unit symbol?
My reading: -21 inHg
